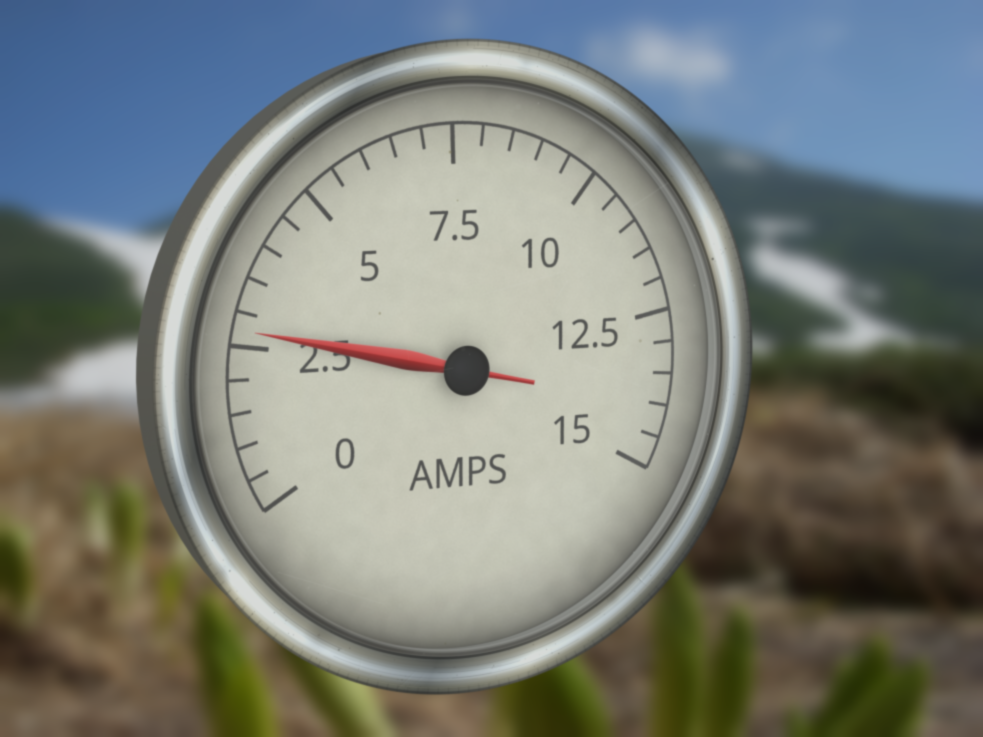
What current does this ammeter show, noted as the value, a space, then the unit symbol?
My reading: 2.75 A
